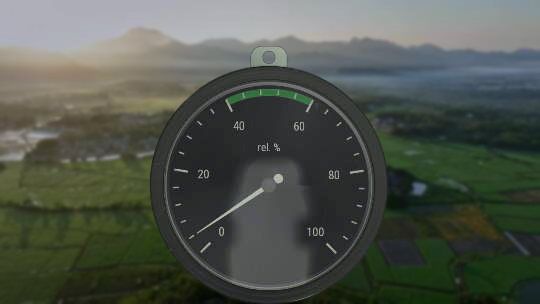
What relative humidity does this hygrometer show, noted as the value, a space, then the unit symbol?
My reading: 4 %
